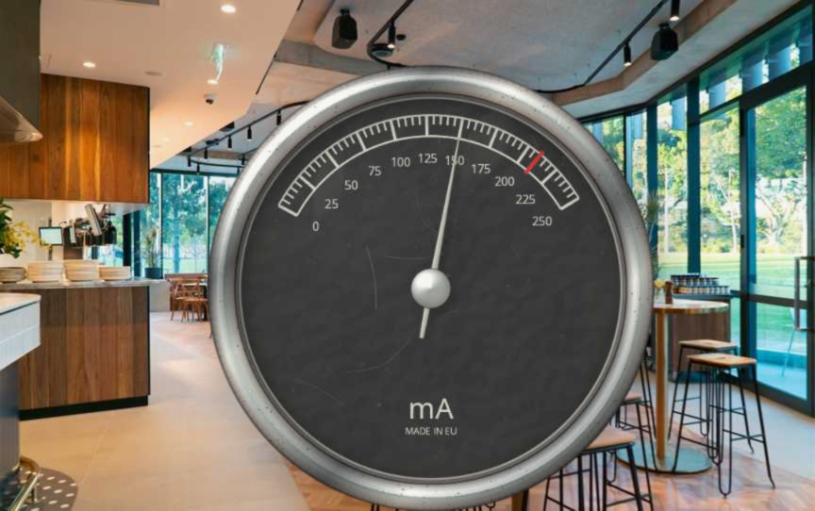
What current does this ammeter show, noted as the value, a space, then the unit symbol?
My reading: 150 mA
